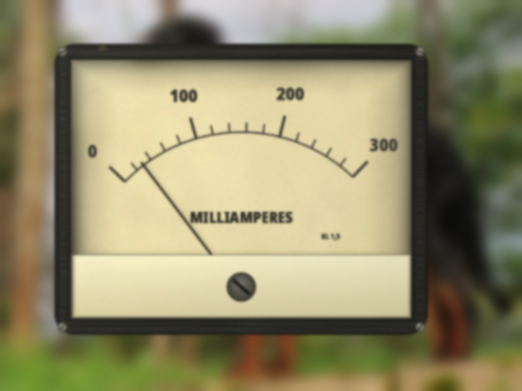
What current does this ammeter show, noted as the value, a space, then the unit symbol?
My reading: 30 mA
